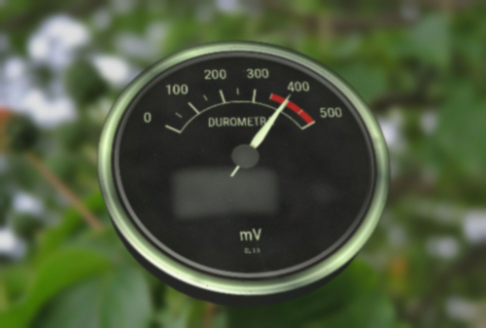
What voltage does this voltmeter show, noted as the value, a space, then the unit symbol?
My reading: 400 mV
